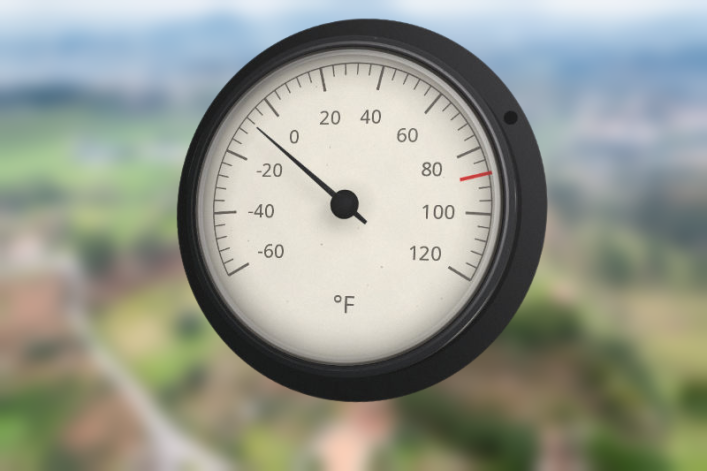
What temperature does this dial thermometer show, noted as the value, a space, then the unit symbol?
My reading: -8 °F
